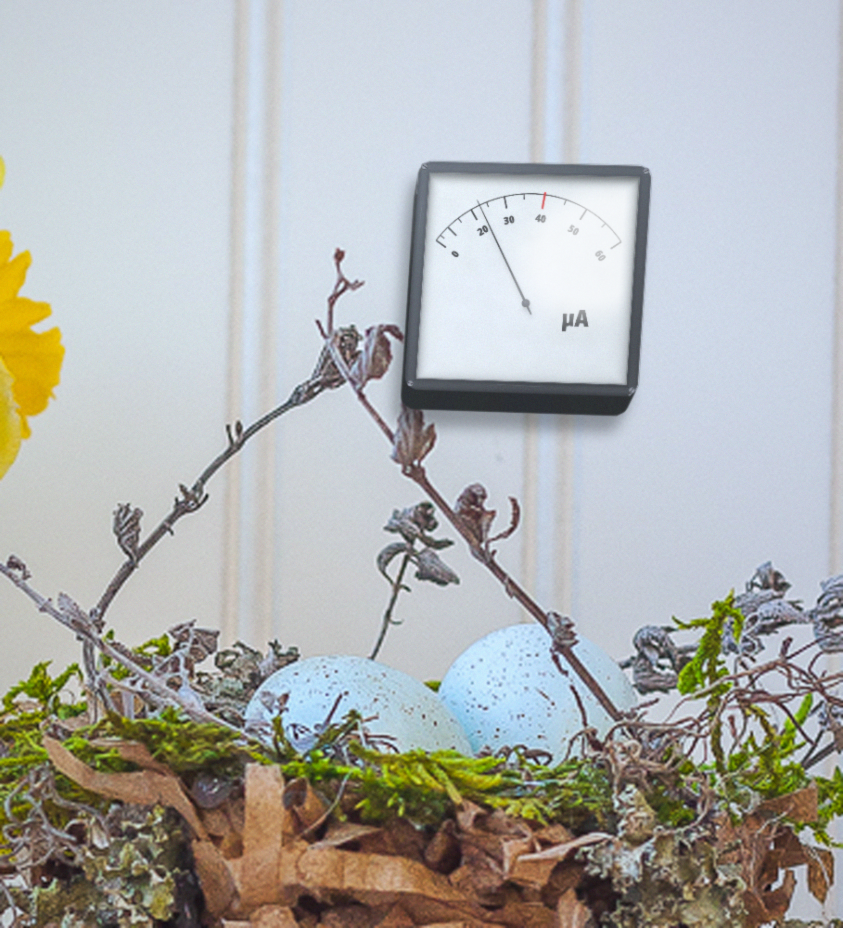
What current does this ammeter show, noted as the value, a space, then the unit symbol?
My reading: 22.5 µA
